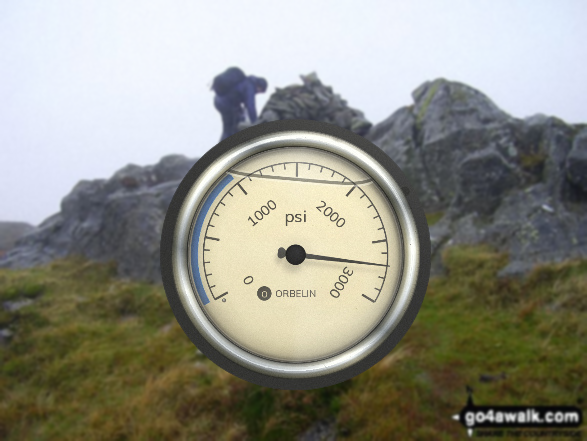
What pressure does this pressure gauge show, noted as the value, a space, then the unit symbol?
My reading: 2700 psi
